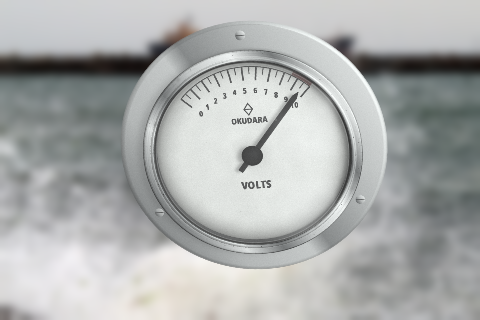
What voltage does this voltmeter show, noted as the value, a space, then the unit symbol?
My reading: 9.5 V
